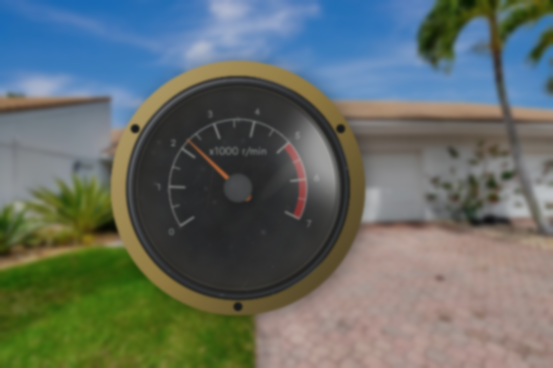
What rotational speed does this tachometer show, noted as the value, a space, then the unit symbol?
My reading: 2250 rpm
